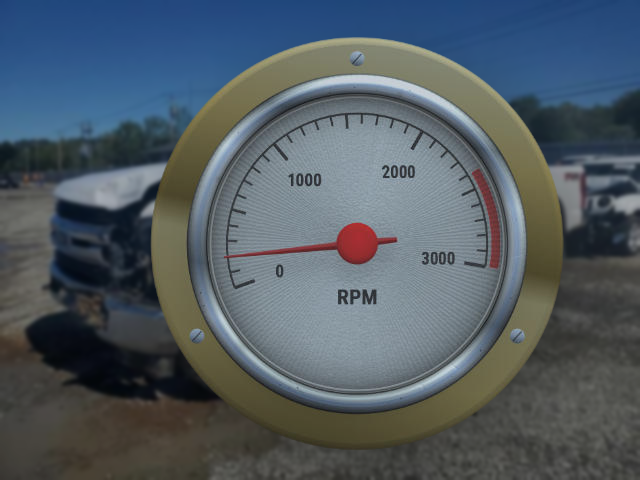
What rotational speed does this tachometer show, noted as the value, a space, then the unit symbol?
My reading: 200 rpm
